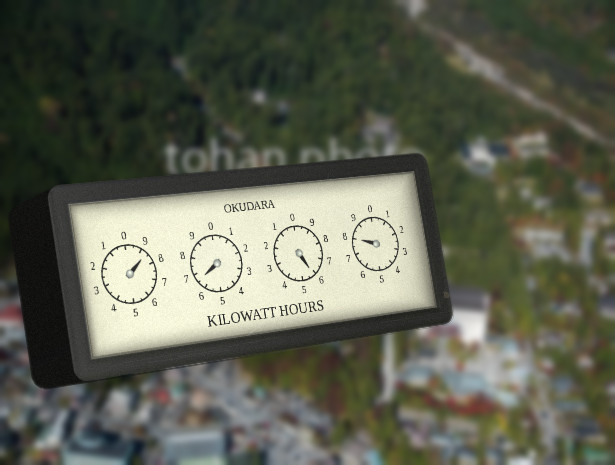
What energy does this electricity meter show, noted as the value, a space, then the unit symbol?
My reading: 8658 kWh
